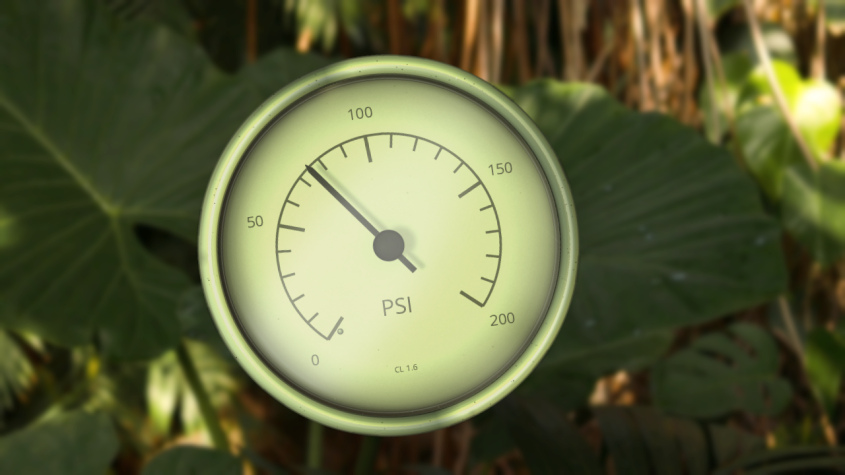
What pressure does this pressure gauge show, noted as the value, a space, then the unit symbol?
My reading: 75 psi
